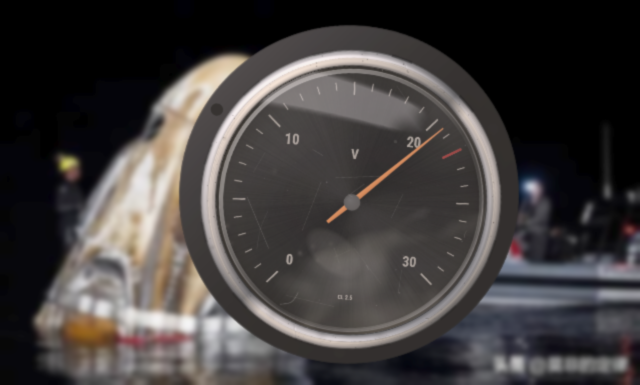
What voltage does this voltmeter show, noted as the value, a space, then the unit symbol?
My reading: 20.5 V
